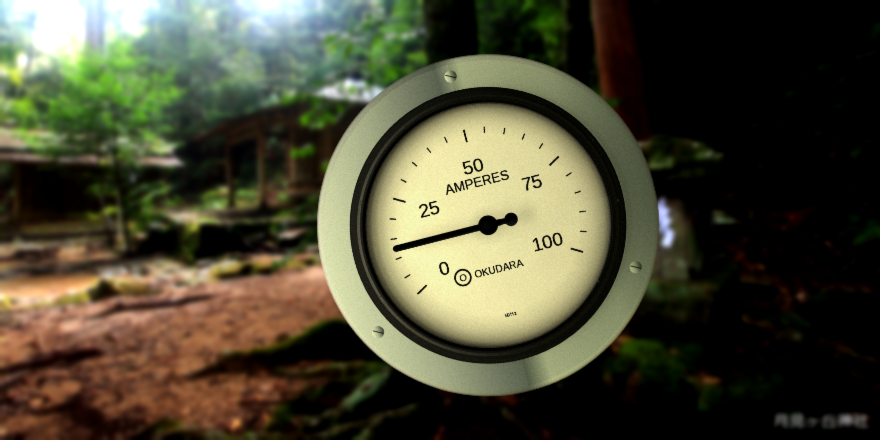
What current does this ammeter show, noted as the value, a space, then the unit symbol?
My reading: 12.5 A
